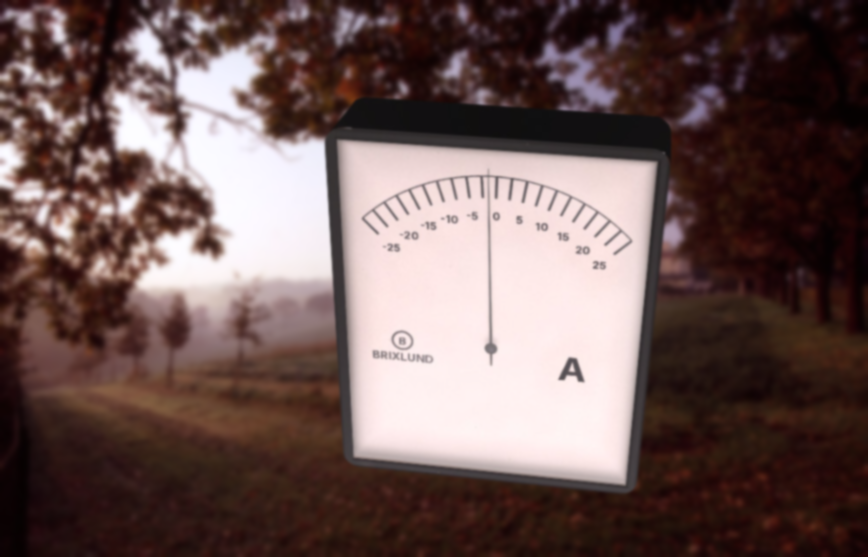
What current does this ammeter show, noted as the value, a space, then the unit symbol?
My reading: -1.25 A
